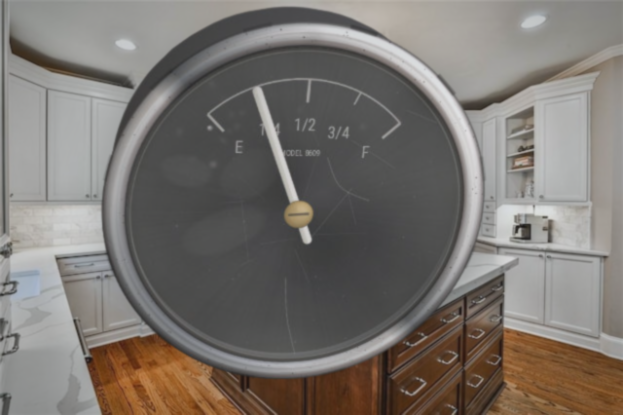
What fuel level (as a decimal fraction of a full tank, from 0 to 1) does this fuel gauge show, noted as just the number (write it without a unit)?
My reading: 0.25
